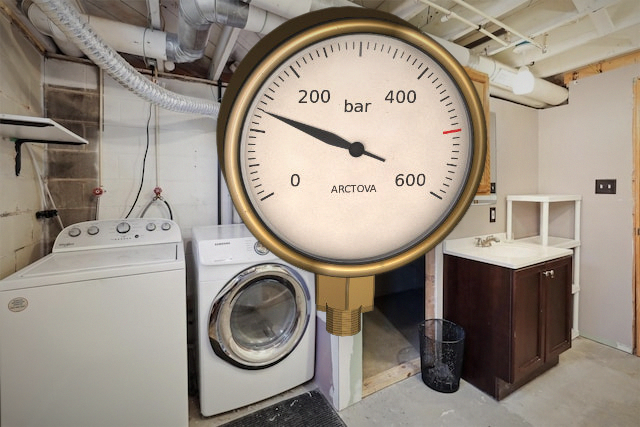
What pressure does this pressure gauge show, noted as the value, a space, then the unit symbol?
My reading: 130 bar
